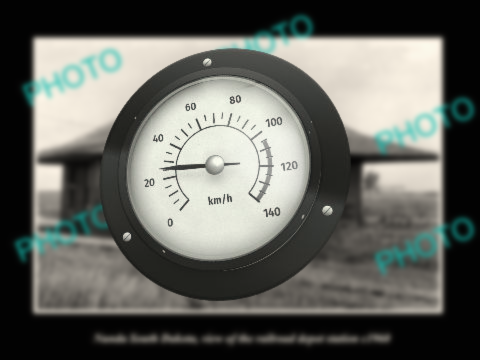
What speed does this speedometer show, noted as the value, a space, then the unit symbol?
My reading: 25 km/h
